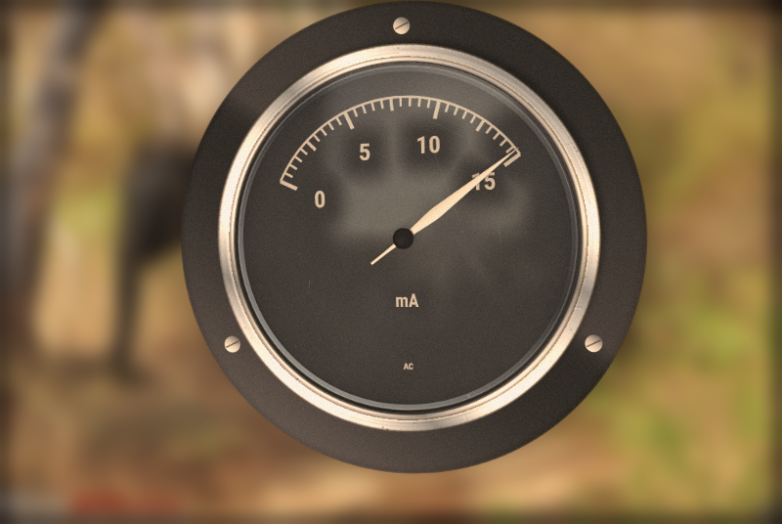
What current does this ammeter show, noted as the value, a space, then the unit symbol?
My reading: 14.75 mA
